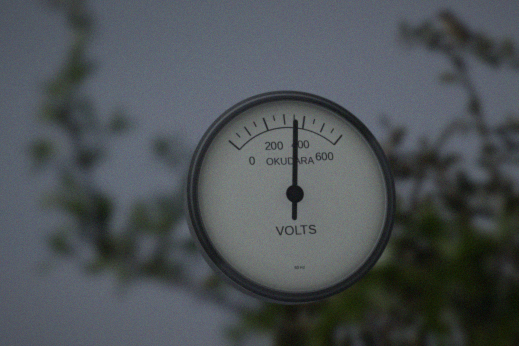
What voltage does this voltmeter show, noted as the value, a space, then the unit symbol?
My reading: 350 V
